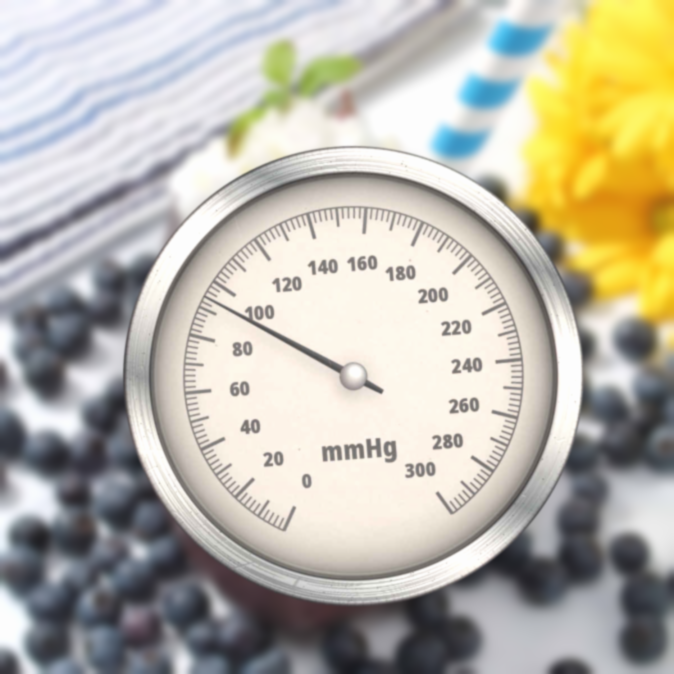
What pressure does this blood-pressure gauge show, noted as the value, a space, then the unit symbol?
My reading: 94 mmHg
